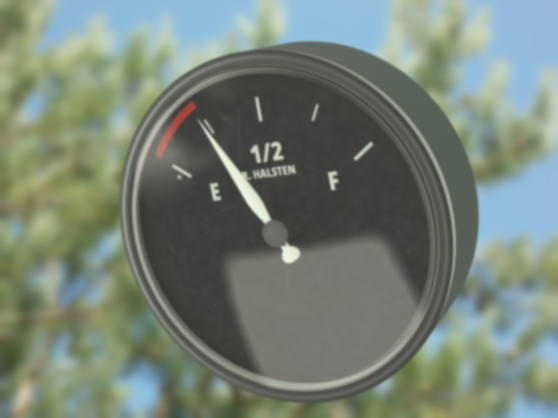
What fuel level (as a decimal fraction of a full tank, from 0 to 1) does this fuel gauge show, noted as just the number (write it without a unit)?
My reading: 0.25
